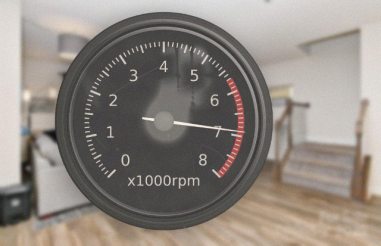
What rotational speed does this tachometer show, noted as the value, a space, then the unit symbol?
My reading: 6900 rpm
